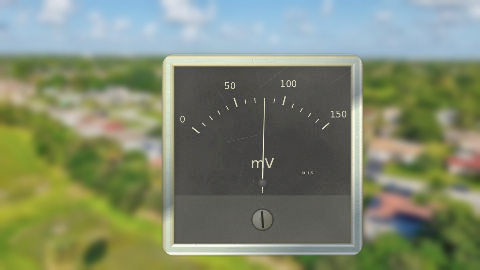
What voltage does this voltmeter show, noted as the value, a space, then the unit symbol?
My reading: 80 mV
